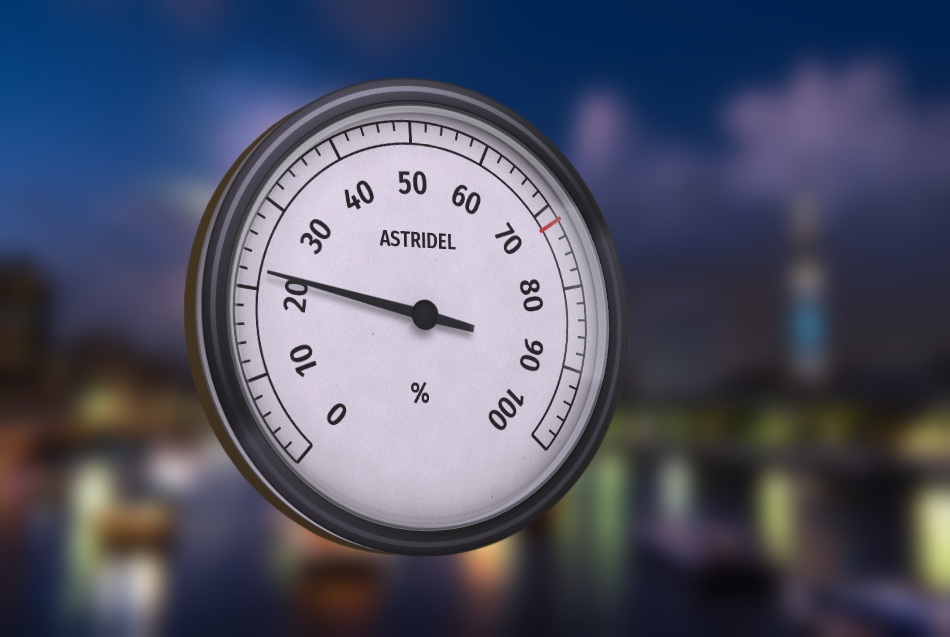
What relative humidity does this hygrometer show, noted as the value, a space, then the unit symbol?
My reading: 22 %
